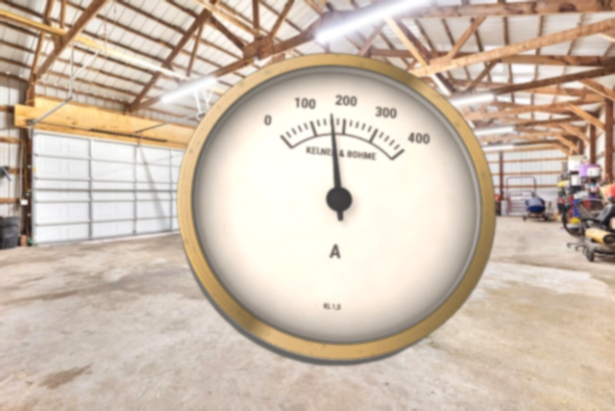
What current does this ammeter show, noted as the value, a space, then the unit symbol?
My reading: 160 A
